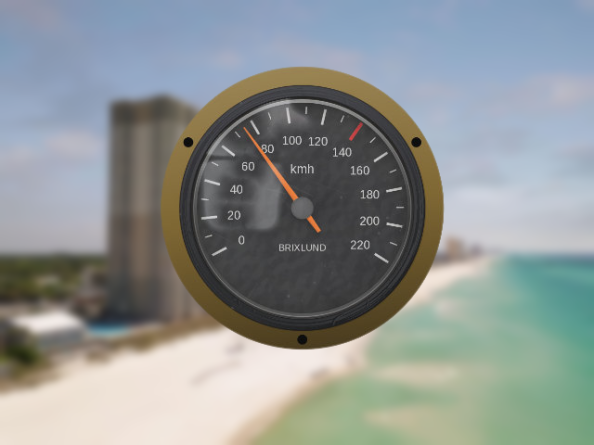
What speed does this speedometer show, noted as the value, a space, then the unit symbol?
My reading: 75 km/h
